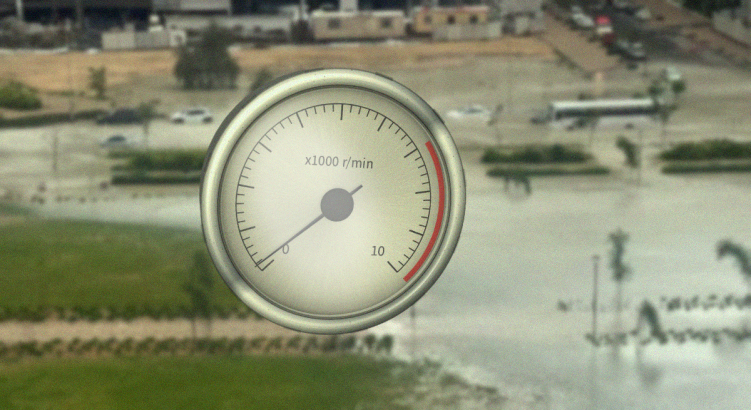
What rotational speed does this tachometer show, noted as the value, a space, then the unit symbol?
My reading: 200 rpm
